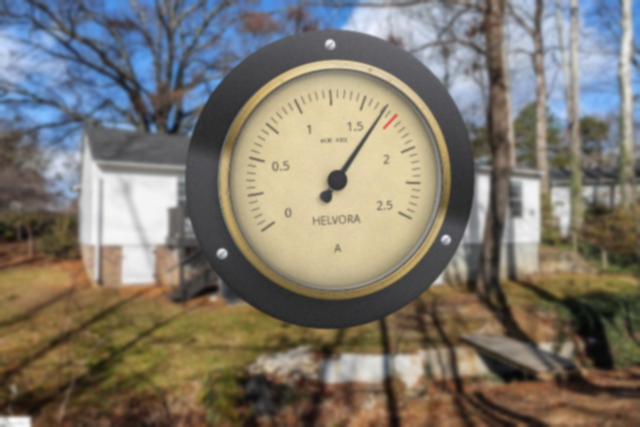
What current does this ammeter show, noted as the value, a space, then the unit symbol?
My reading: 1.65 A
